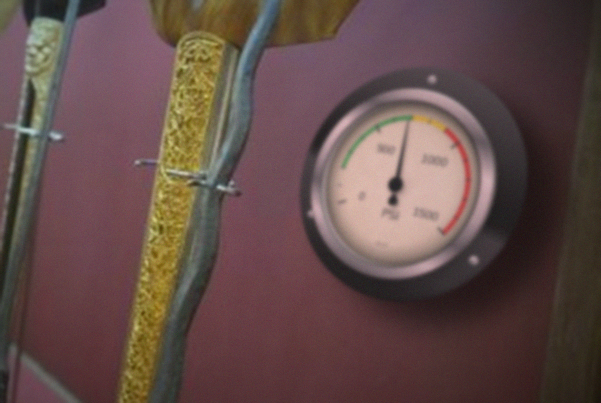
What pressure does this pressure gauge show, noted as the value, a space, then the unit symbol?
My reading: 700 psi
